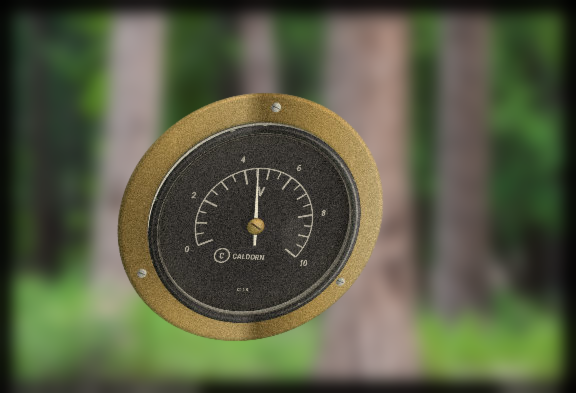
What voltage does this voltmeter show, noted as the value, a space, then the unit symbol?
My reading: 4.5 V
